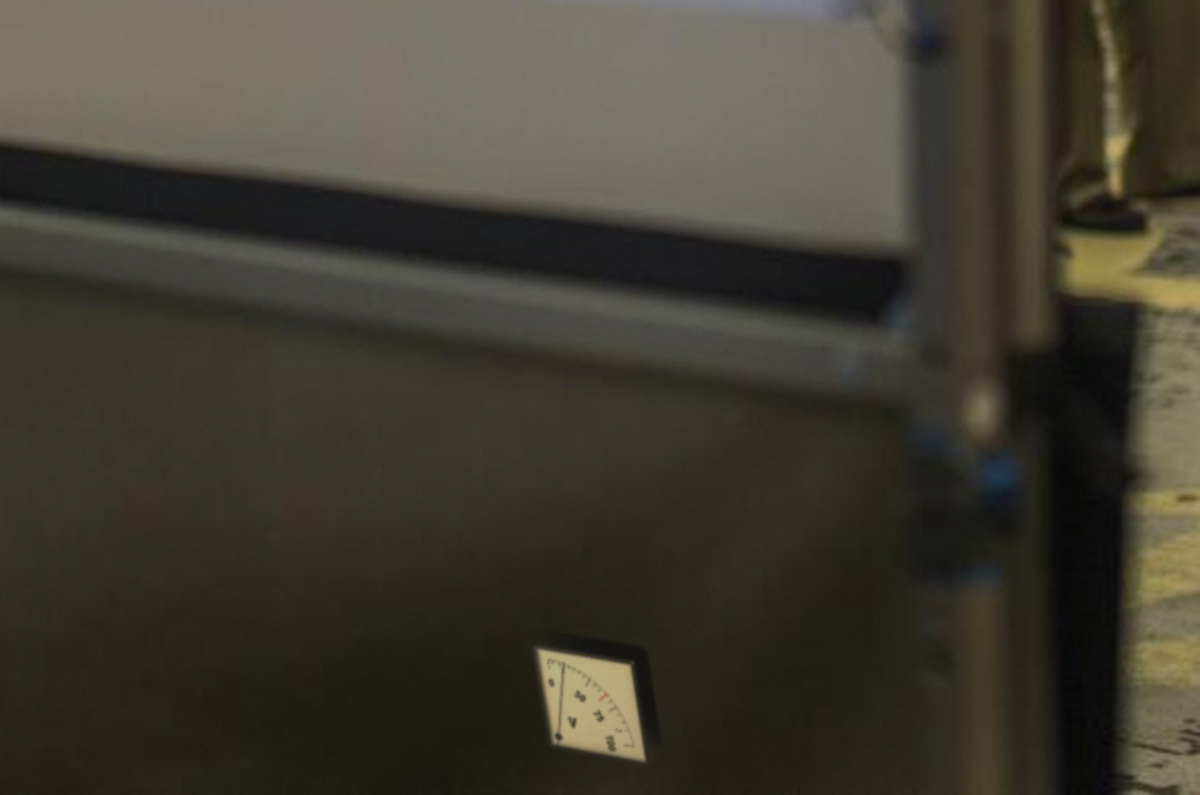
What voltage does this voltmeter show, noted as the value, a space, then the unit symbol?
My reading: 25 V
